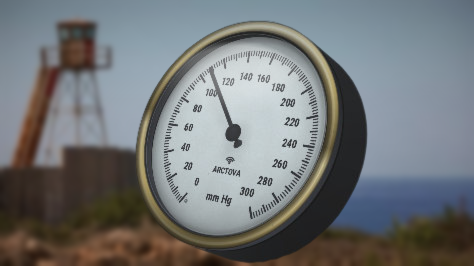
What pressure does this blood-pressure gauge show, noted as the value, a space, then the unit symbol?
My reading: 110 mmHg
